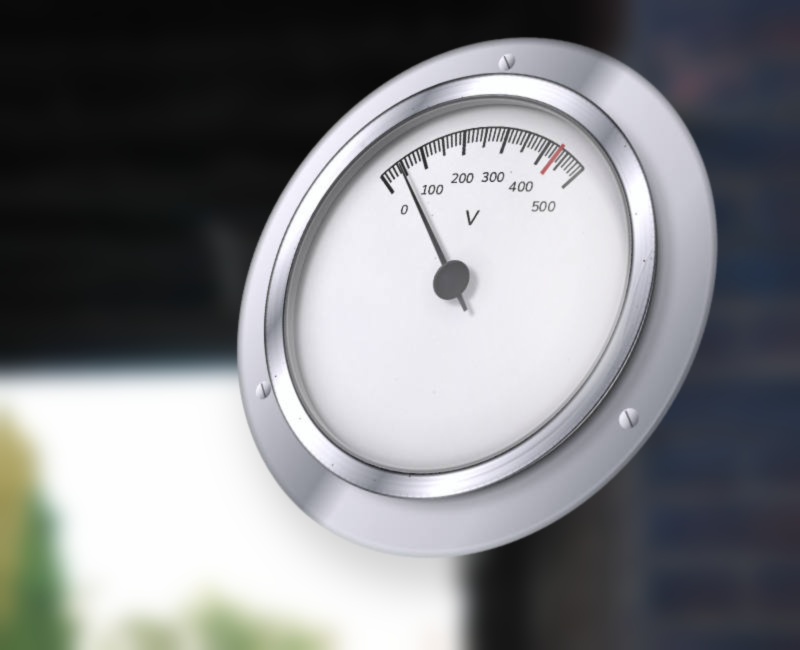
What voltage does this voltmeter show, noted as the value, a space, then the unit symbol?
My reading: 50 V
